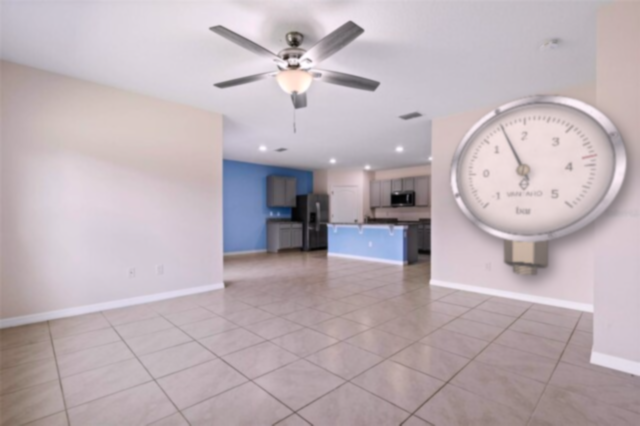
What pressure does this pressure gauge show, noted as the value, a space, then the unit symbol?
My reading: 1.5 bar
